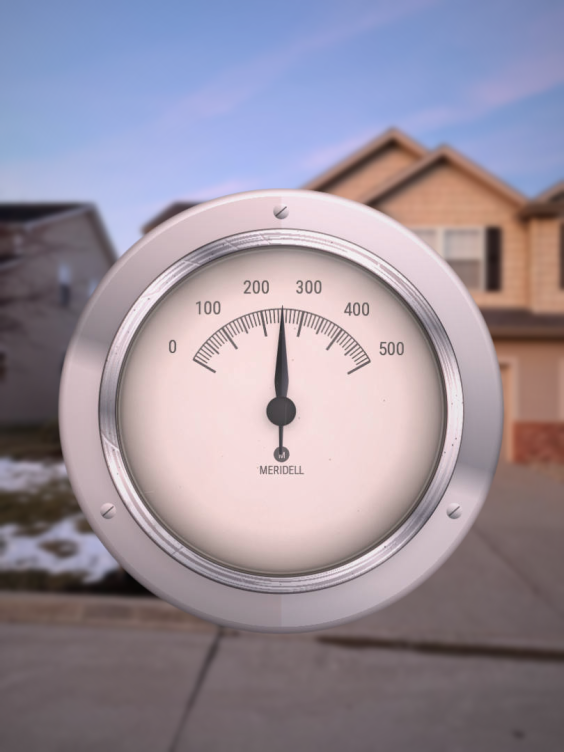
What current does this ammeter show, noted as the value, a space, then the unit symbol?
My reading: 250 A
